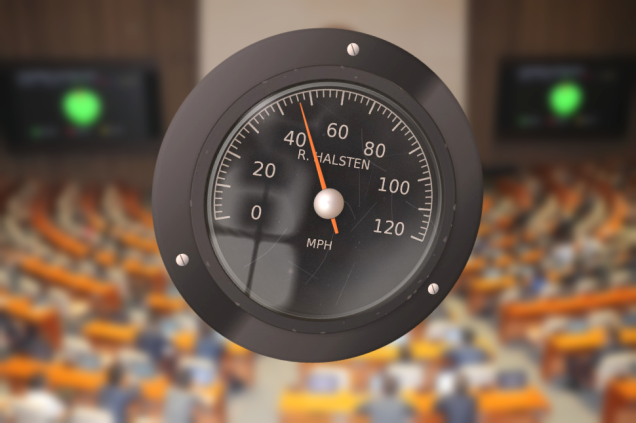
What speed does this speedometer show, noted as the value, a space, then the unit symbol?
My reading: 46 mph
